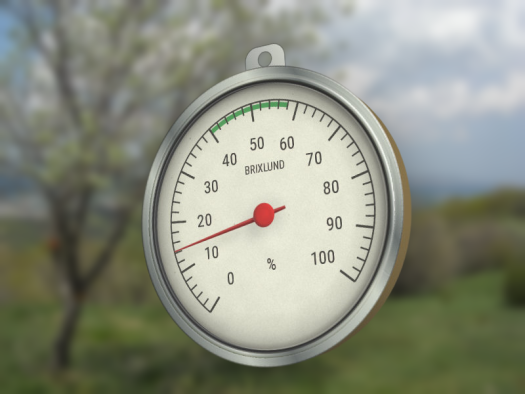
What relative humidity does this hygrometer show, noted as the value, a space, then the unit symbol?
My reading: 14 %
